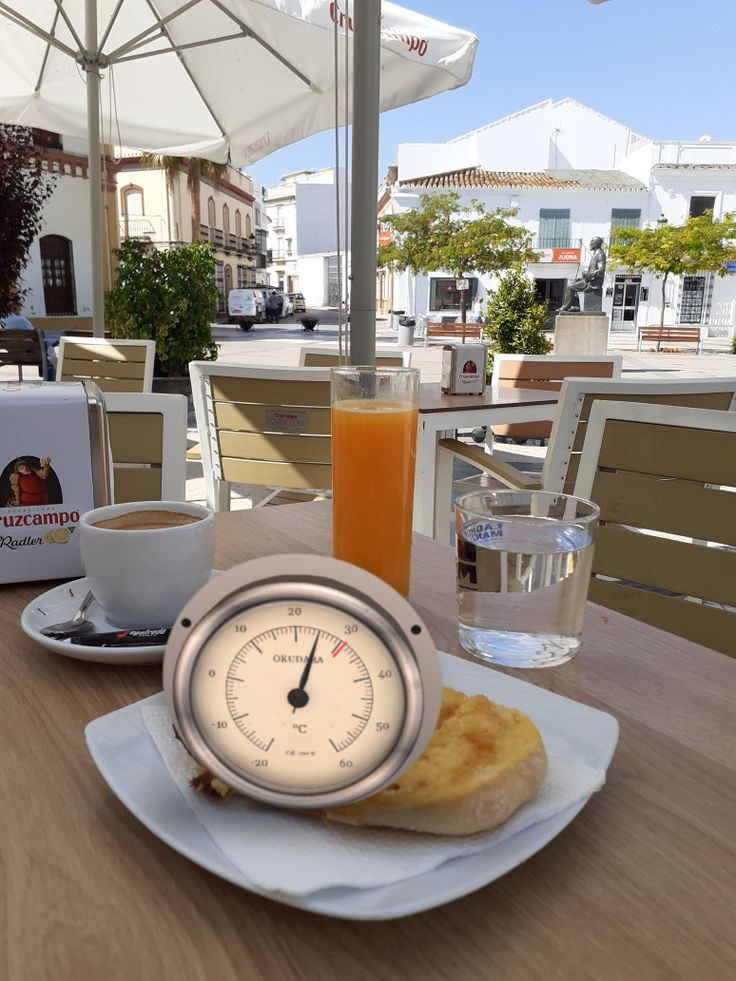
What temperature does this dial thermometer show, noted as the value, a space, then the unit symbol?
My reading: 25 °C
